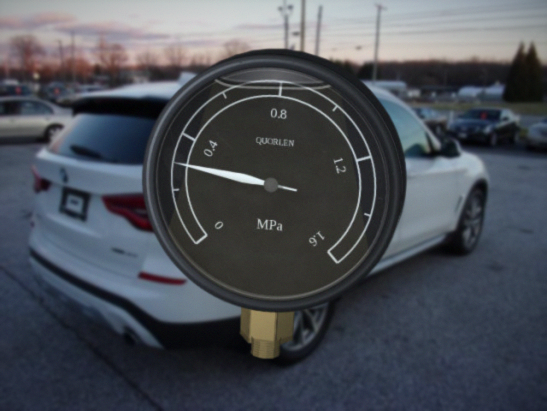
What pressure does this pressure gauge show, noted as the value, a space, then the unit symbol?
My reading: 0.3 MPa
